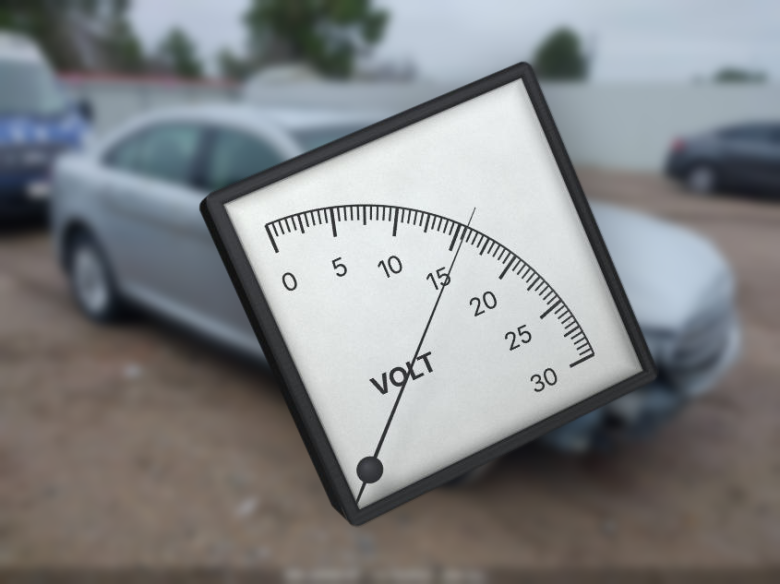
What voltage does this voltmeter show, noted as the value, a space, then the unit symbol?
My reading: 15.5 V
